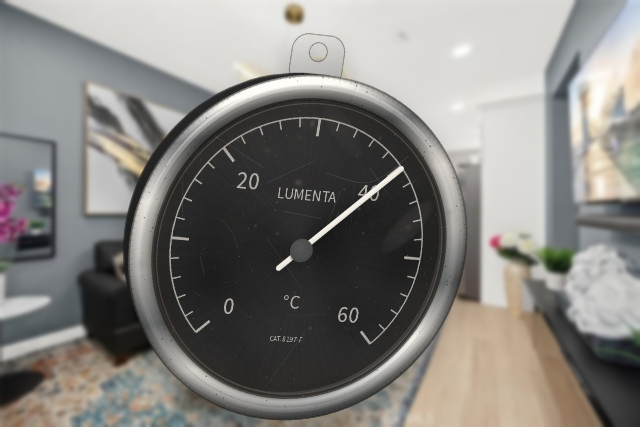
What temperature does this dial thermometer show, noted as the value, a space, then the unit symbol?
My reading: 40 °C
